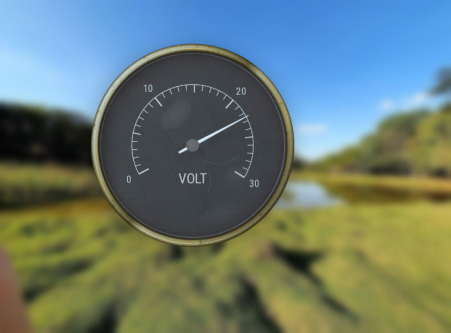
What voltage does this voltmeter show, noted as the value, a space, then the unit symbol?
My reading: 22.5 V
